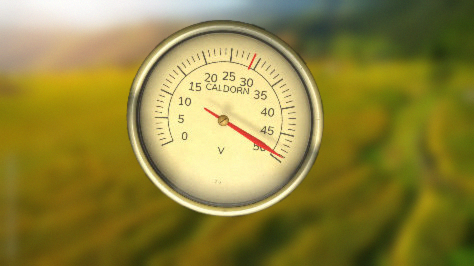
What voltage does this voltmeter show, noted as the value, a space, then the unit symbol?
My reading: 49 V
